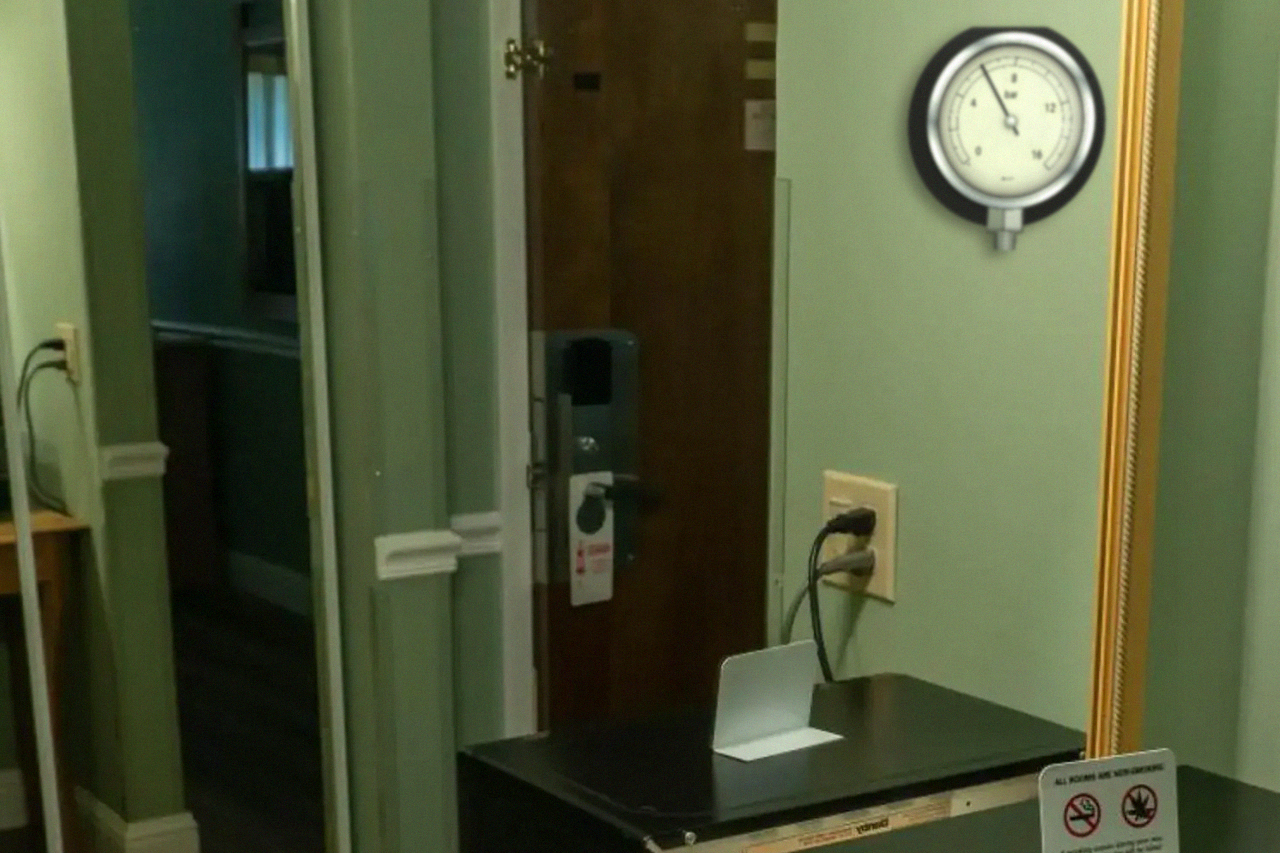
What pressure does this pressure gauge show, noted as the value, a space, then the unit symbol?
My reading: 6 bar
